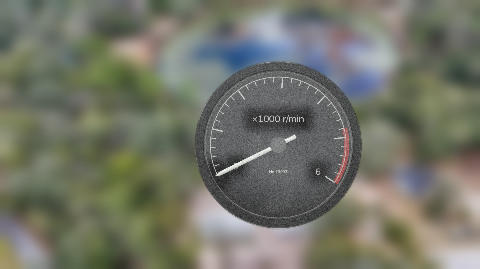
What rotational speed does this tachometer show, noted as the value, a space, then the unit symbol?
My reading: 0 rpm
